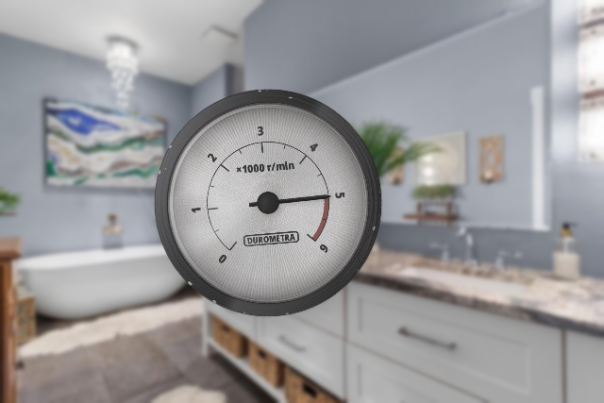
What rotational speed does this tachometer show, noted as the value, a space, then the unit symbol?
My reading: 5000 rpm
